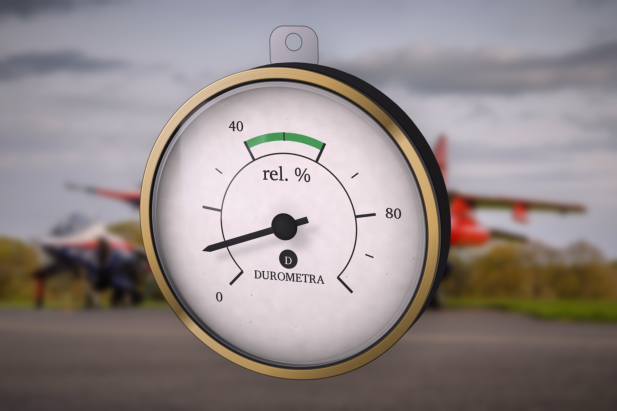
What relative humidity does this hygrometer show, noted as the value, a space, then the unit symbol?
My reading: 10 %
